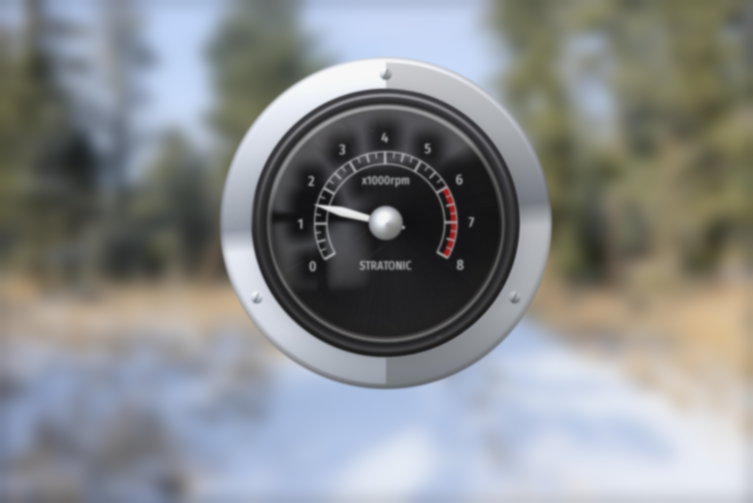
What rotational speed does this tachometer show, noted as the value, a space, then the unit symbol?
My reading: 1500 rpm
